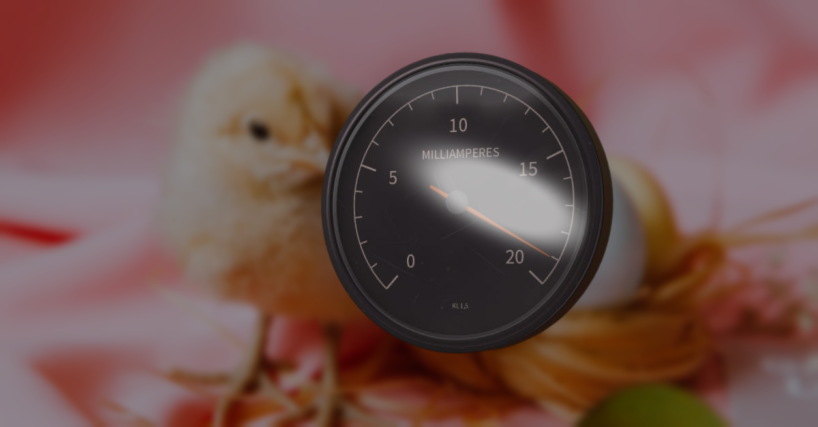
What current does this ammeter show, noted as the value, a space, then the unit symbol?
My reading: 19 mA
